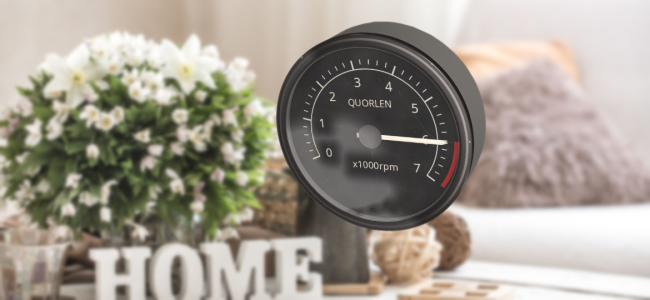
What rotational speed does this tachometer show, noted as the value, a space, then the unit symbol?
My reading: 6000 rpm
